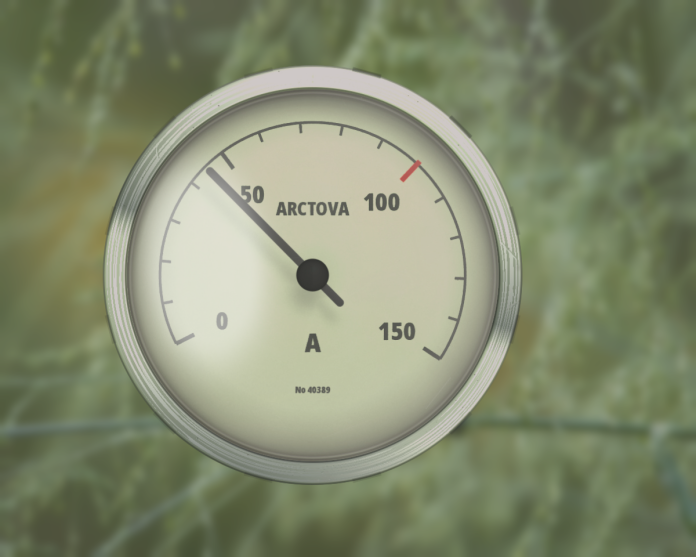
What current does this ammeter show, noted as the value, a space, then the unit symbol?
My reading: 45 A
